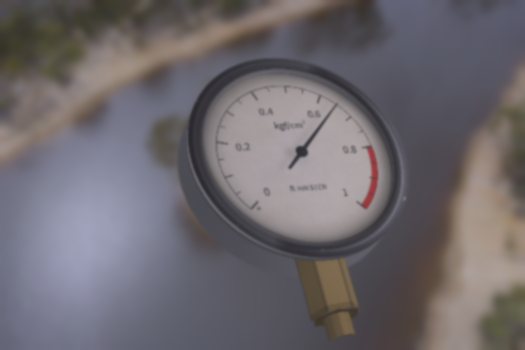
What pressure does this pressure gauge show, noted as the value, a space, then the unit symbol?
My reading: 0.65 kg/cm²
